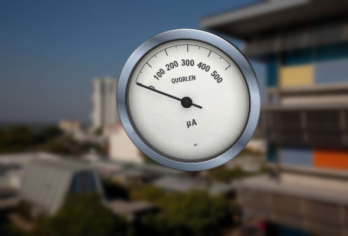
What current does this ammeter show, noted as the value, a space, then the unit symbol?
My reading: 0 µA
